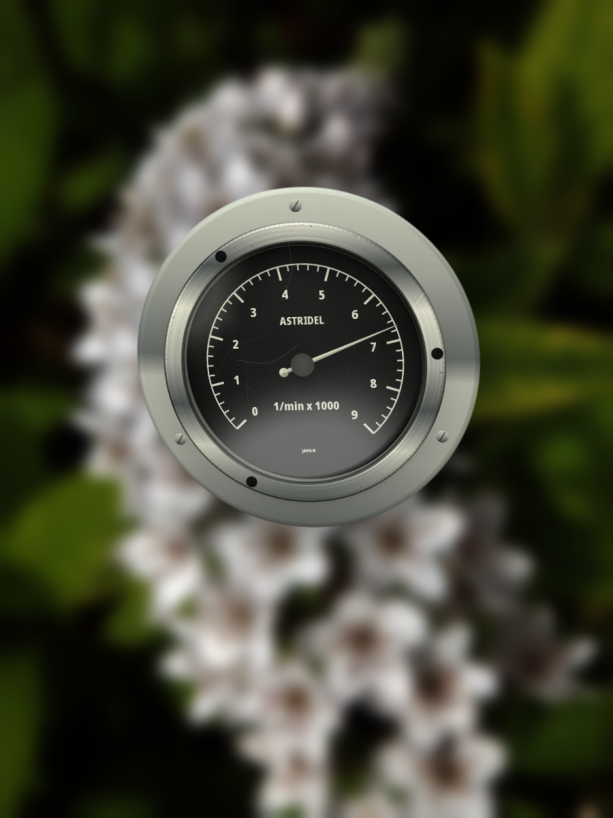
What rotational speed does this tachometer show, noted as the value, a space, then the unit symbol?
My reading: 6700 rpm
